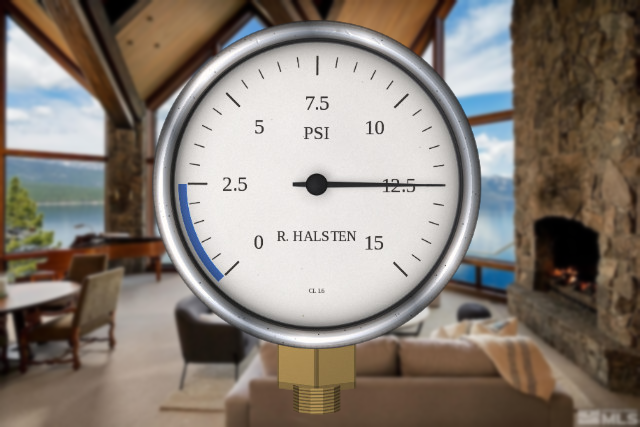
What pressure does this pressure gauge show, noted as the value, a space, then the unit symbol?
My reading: 12.5 psi
